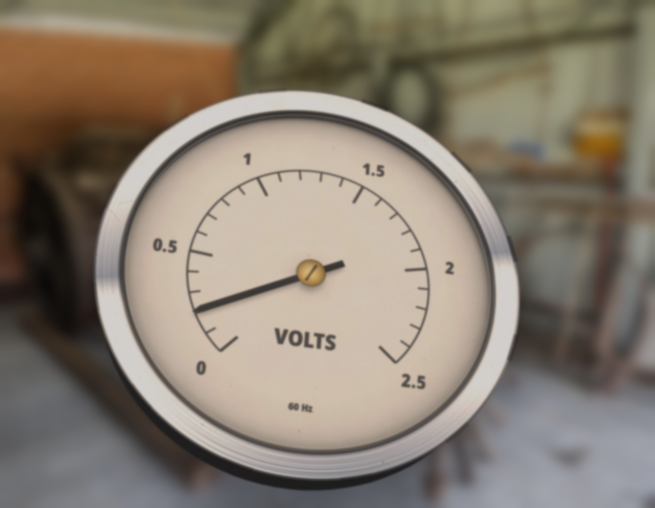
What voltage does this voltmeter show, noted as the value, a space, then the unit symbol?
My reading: 0.2 V
